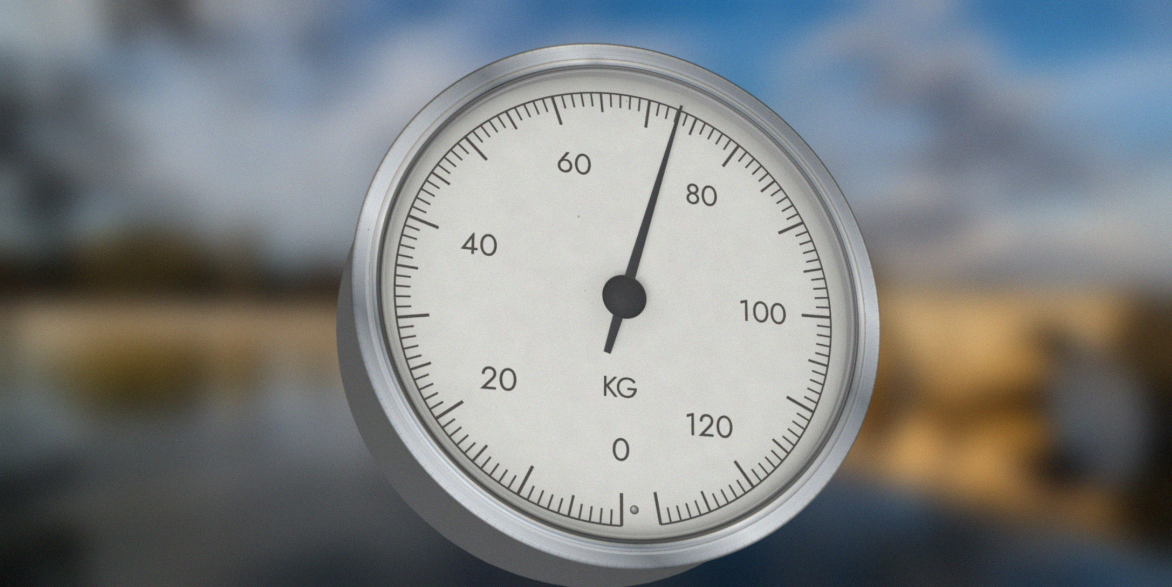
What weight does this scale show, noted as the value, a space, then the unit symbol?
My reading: 73 kg
